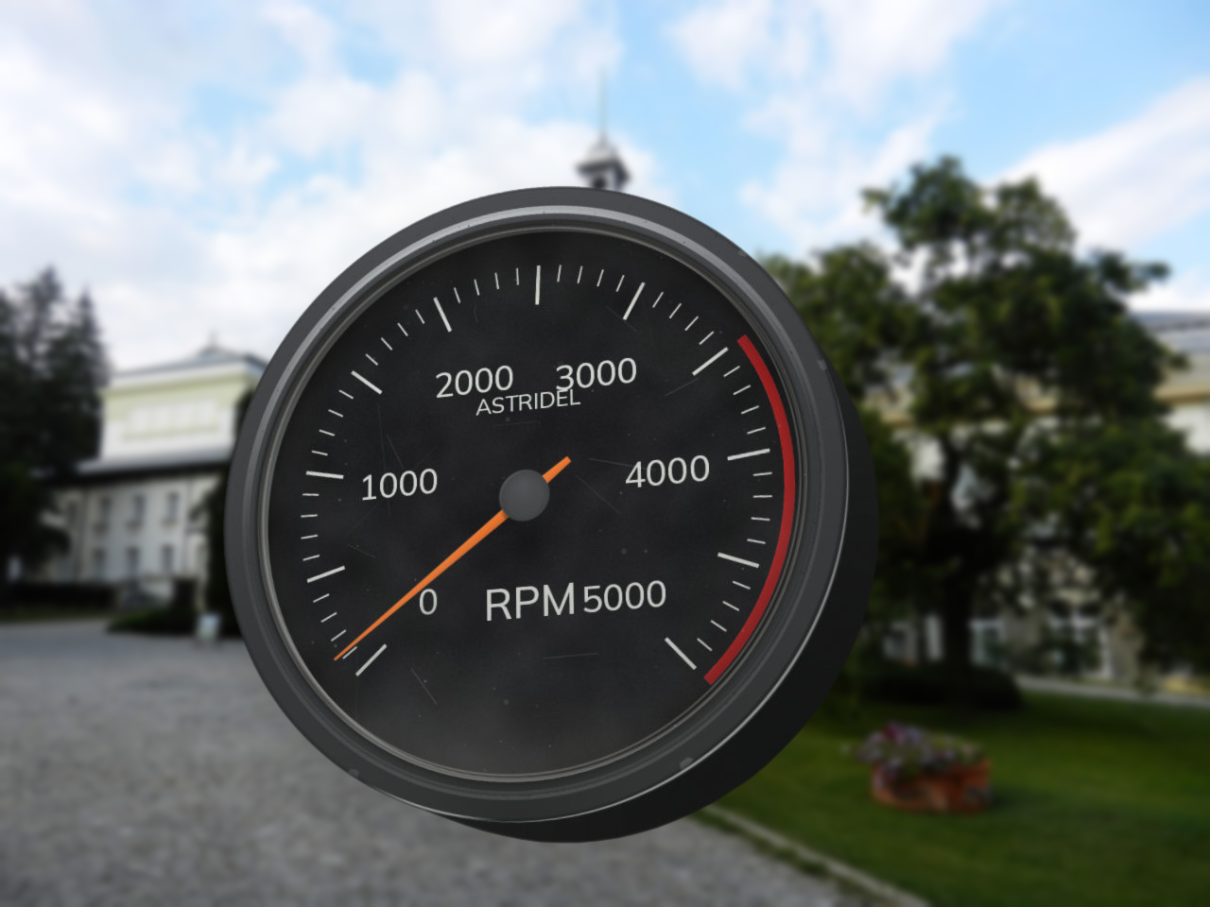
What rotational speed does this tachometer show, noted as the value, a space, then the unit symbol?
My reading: 100 rpm
